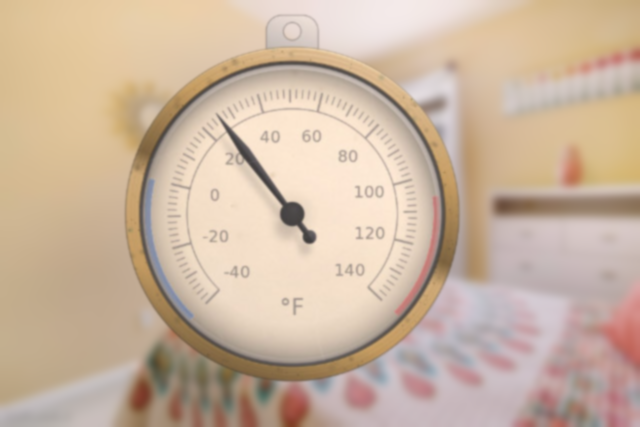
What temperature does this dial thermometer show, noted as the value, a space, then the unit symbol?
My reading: 26 °F
